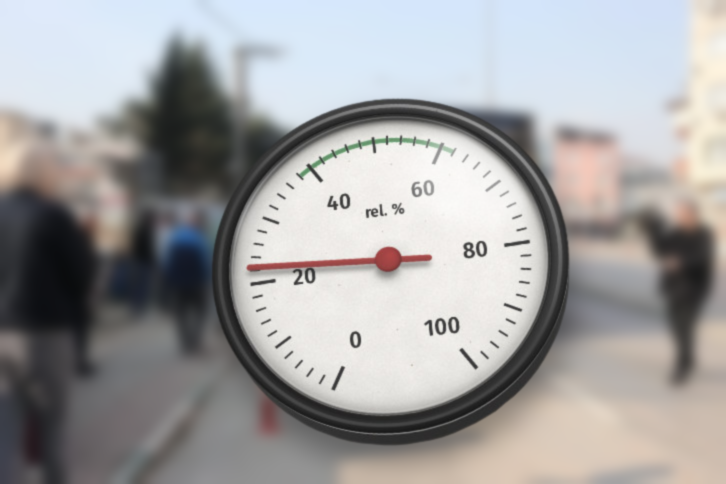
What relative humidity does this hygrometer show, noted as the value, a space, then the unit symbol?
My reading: 22 %
